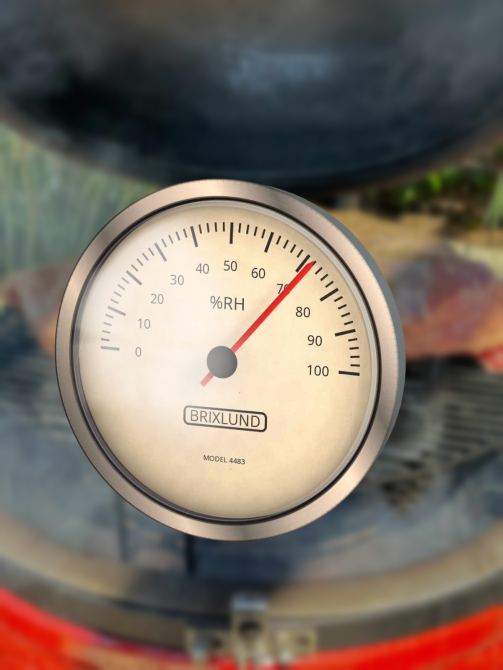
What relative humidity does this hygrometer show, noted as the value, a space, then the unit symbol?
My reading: 72 %
